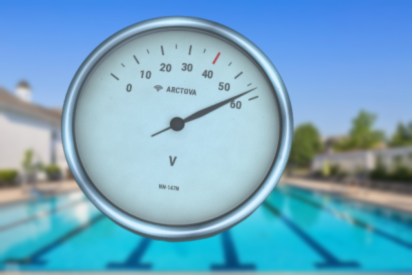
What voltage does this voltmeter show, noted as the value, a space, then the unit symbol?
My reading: 57.5 V
